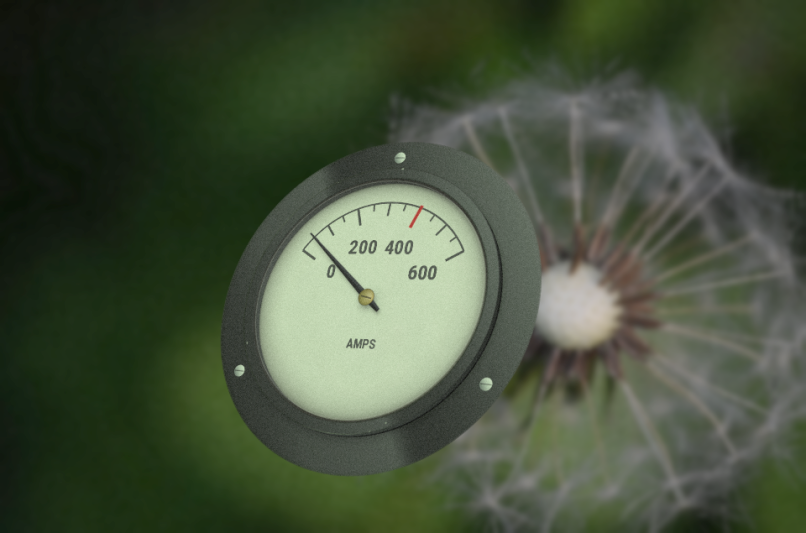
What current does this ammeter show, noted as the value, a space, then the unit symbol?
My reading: 50 A
